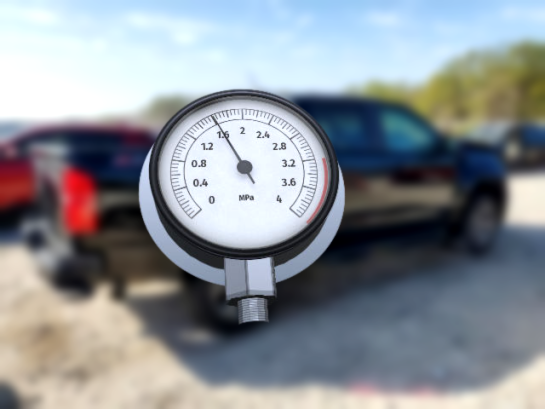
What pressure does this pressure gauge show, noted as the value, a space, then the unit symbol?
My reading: 1.6 MPa
